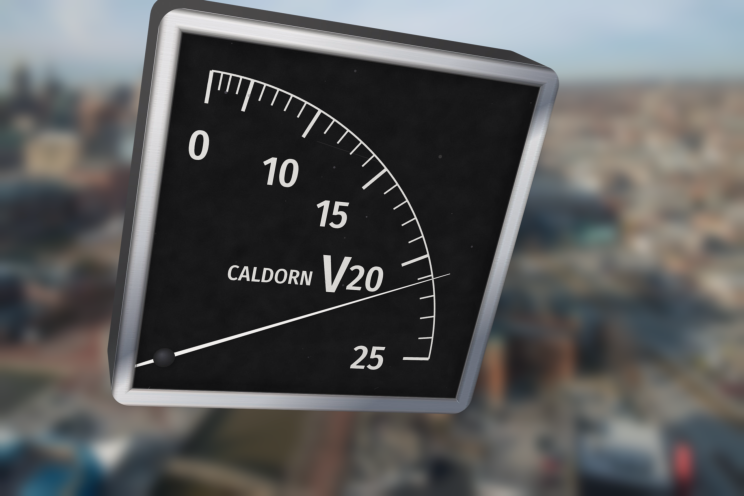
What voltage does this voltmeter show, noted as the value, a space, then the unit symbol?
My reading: 21 V
